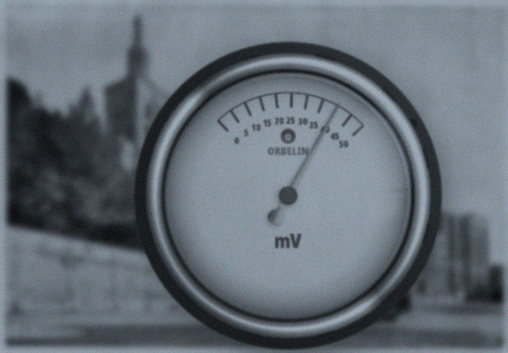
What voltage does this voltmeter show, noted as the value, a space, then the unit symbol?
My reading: 40 mV
